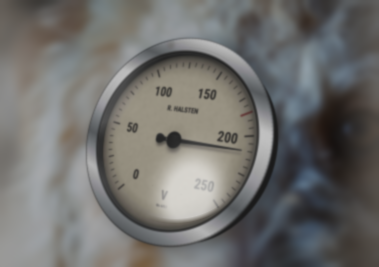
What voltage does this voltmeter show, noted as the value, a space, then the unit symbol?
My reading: 210 V
